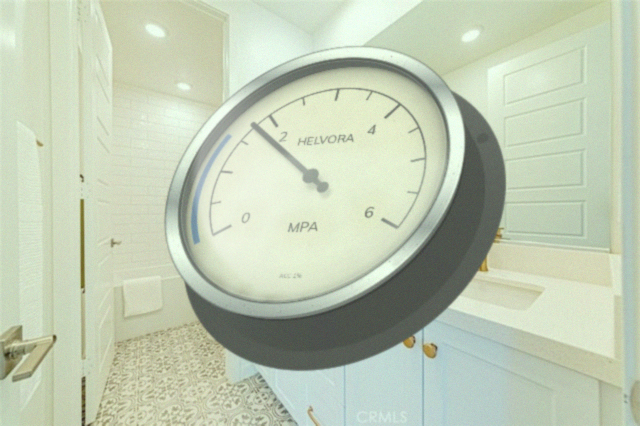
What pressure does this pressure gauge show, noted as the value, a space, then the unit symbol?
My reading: 1.75 MPa
